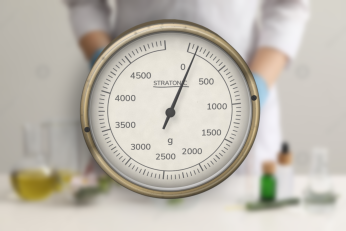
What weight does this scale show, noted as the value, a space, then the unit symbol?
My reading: 100 g
